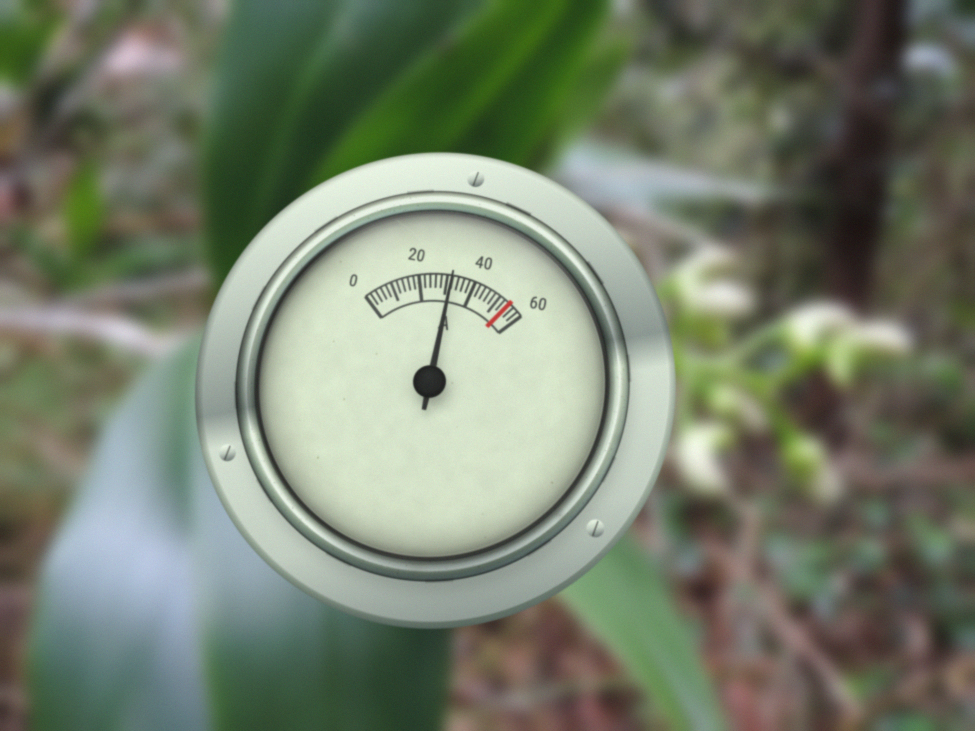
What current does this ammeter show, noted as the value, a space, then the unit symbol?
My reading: 32 A
